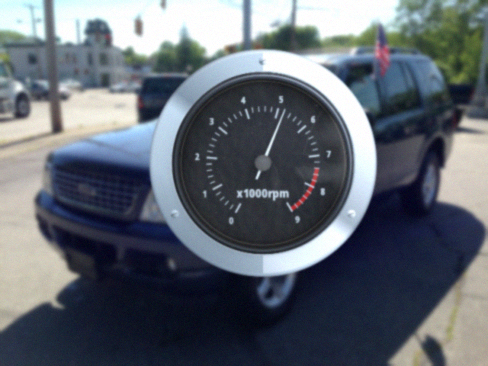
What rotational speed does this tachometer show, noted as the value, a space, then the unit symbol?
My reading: 5200 rpm
